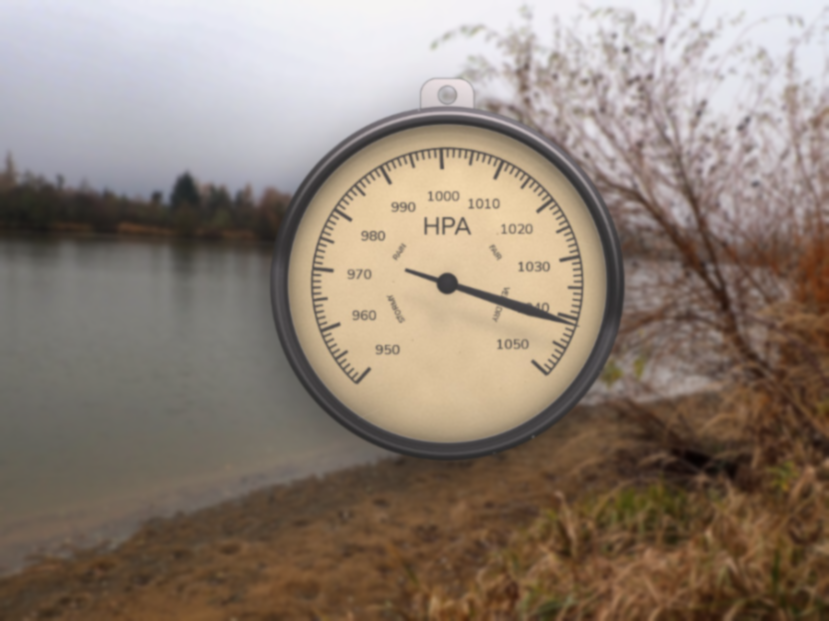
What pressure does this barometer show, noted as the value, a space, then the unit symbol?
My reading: 1041 hPa
